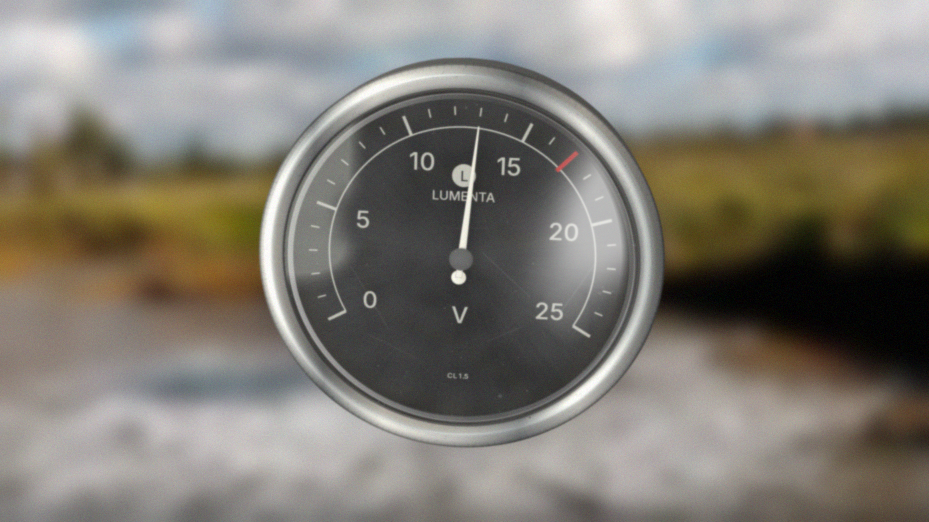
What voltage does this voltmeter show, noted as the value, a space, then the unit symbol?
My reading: 13 V
